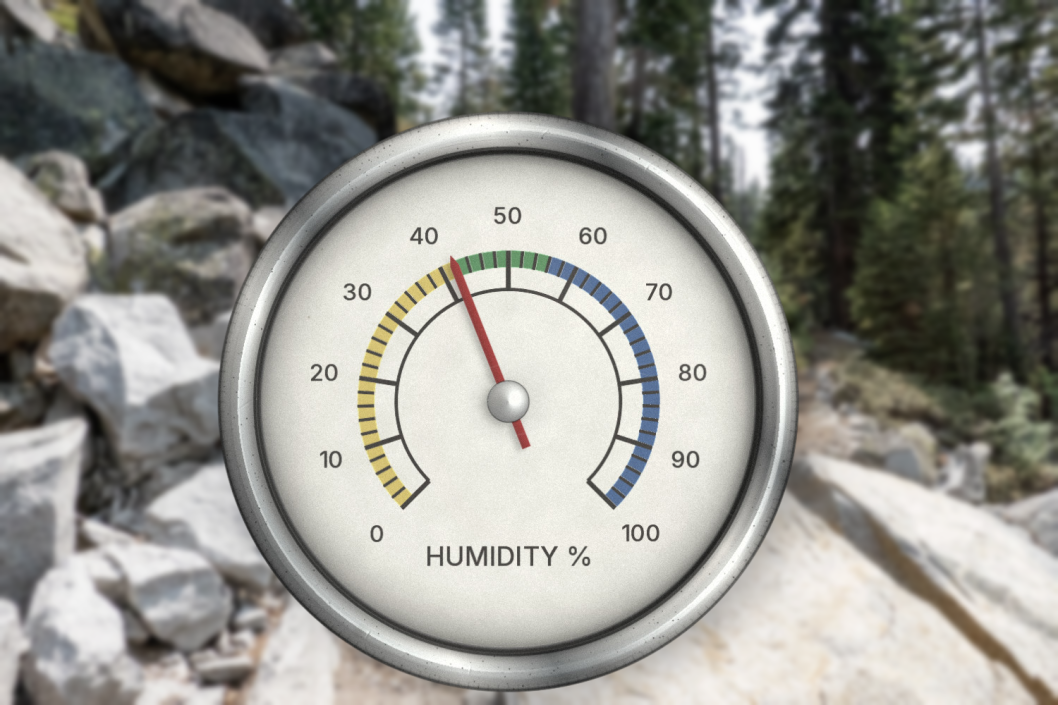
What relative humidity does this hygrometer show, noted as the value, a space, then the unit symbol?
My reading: 42 %
